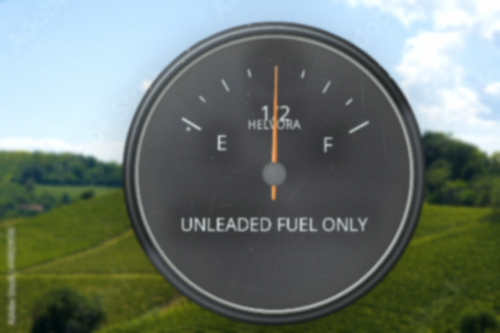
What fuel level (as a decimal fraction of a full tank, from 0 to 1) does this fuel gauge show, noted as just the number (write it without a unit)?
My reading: 0.5
